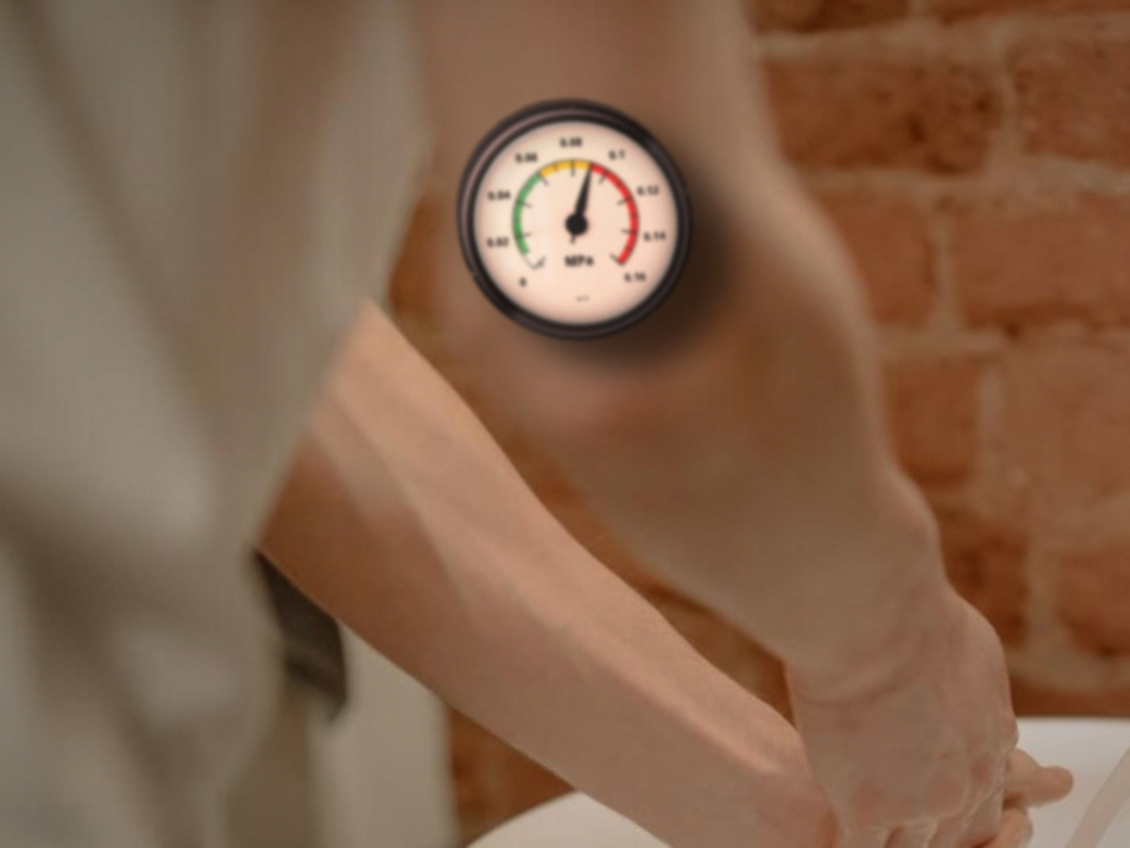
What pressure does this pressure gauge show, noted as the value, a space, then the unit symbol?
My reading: 0.09 MPa
